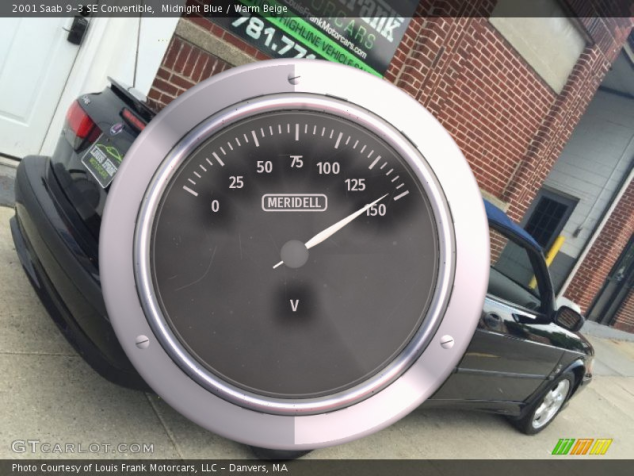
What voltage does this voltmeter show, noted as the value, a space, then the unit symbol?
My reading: 145 V
